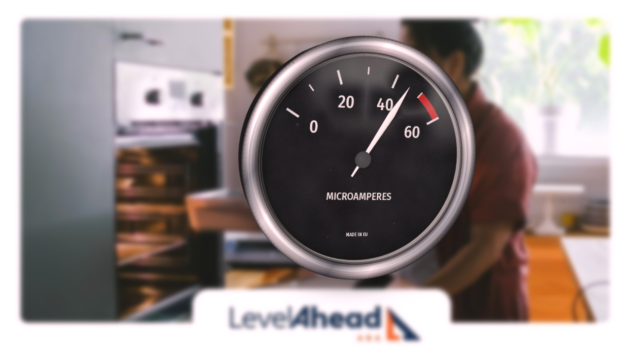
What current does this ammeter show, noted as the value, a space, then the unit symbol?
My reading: 45 µA
